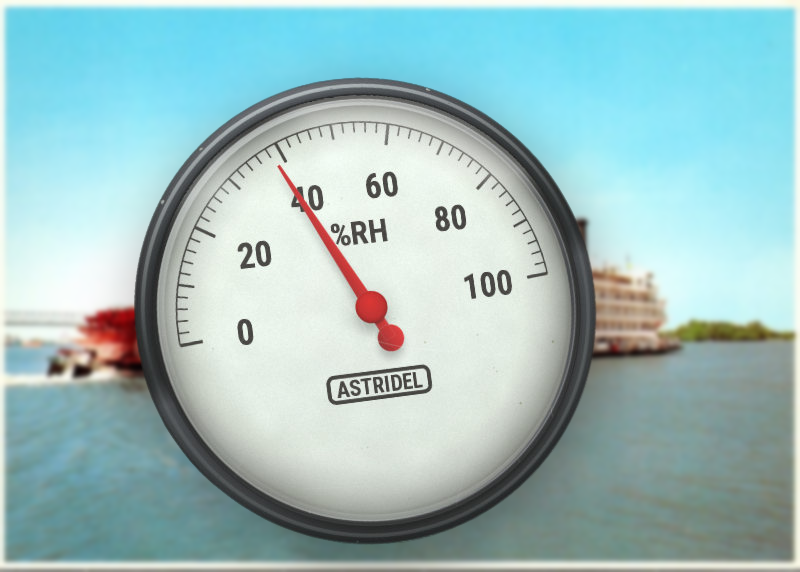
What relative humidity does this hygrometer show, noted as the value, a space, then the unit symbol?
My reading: 38 %
